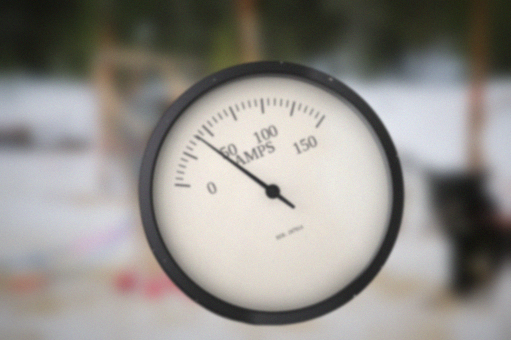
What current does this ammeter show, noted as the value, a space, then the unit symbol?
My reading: 40 A
